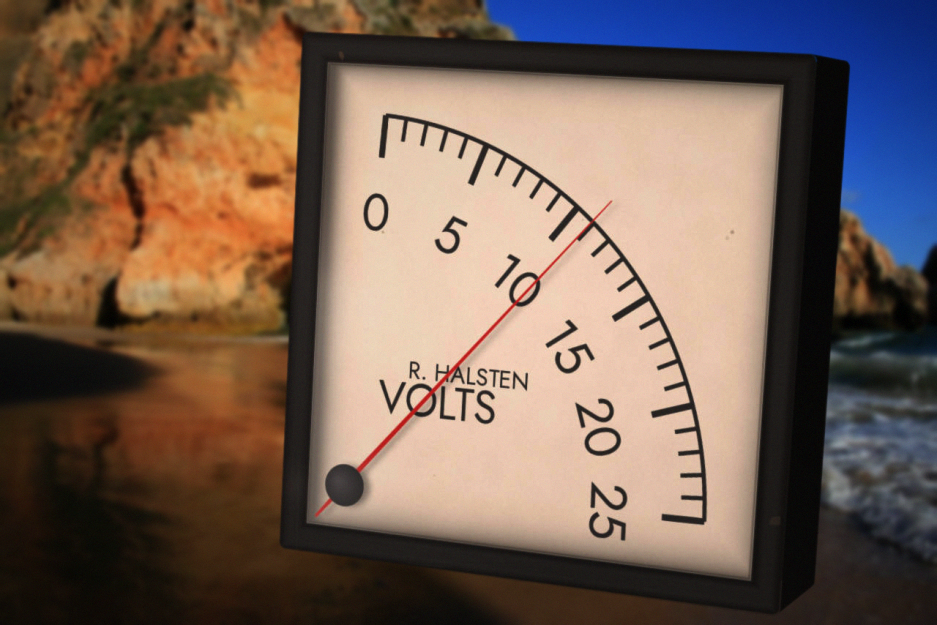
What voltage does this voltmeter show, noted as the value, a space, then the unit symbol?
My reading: 11 V
